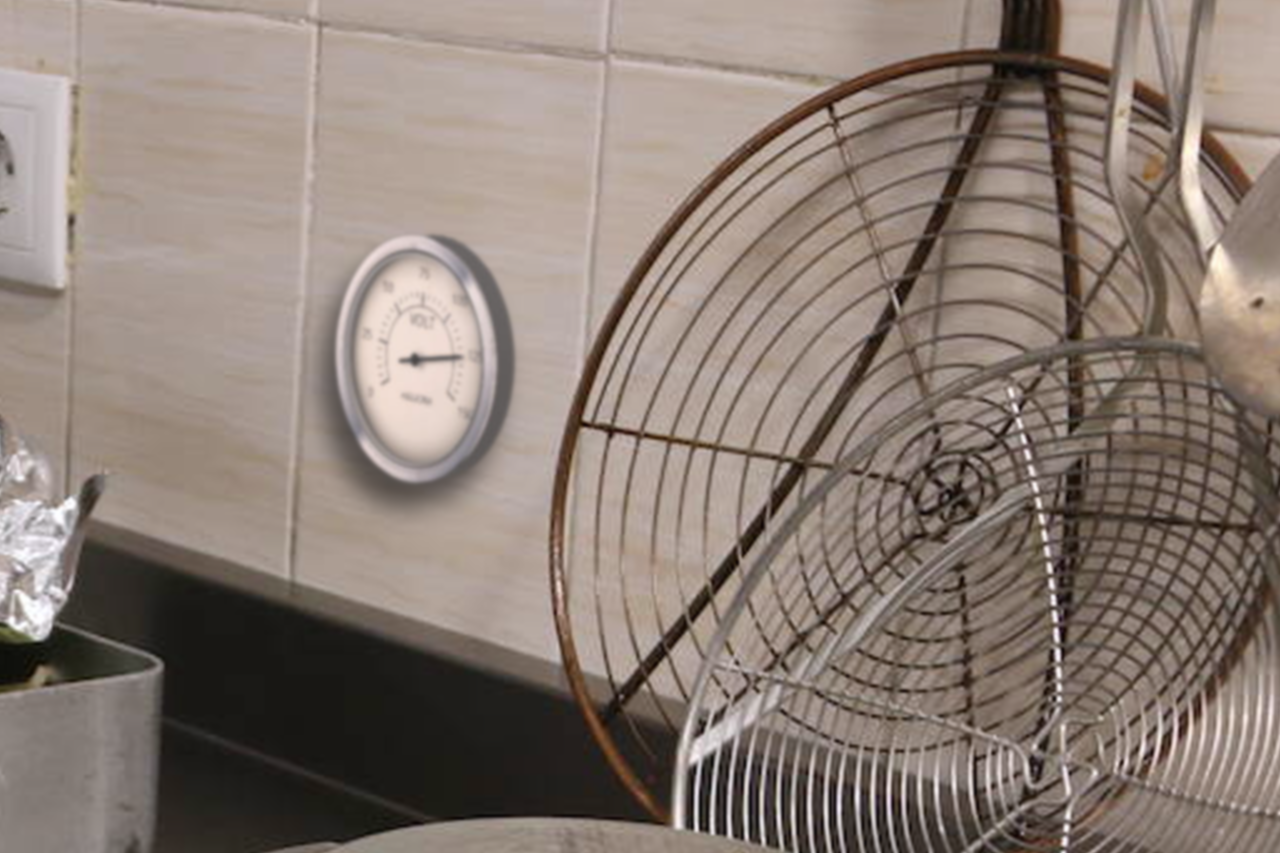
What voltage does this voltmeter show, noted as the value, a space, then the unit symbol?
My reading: 125 V
